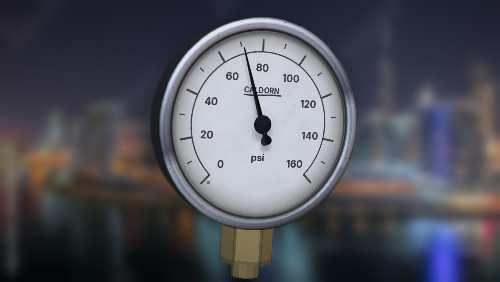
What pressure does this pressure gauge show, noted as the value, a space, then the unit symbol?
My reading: 70 psi
